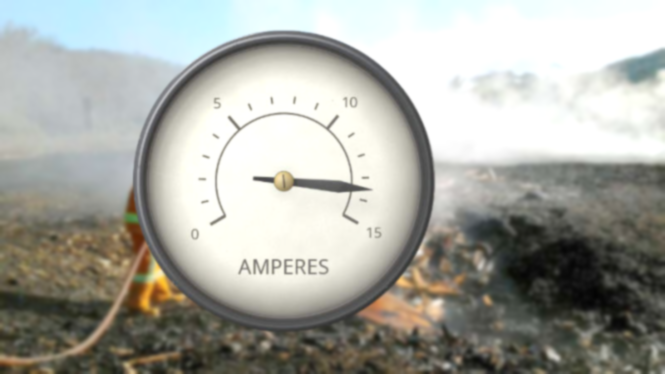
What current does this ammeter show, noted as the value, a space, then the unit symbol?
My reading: 13.5 A
